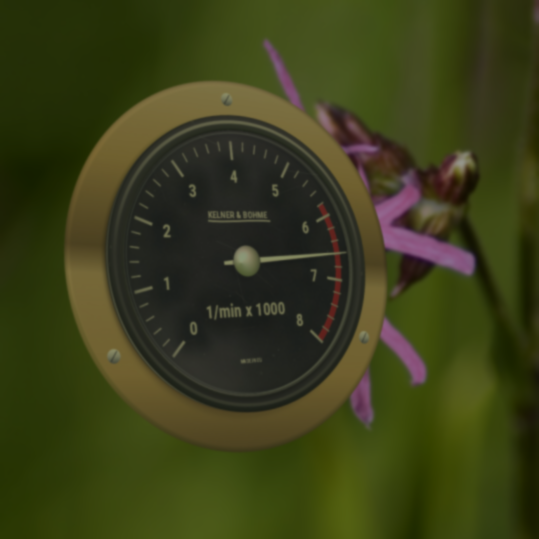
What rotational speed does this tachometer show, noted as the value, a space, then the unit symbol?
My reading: 6600 rpm
